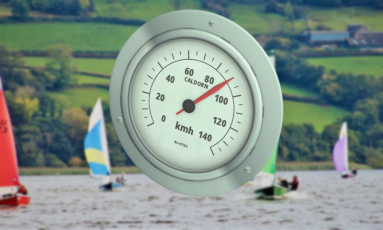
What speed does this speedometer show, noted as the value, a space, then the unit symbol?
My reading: 90 km/h
